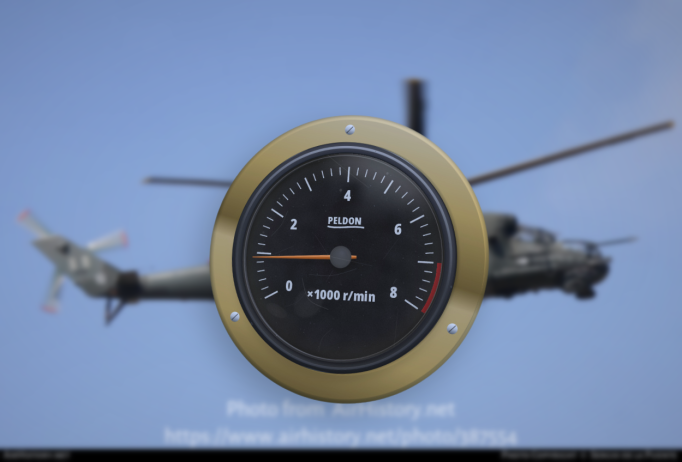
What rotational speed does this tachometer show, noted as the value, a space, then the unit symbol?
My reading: 900 rpm
